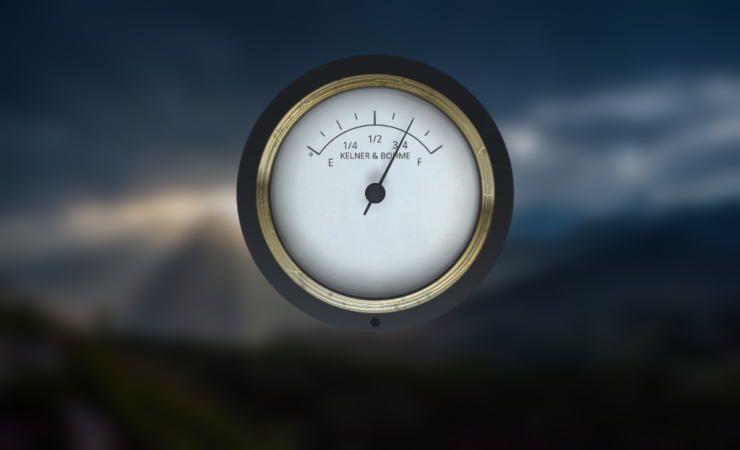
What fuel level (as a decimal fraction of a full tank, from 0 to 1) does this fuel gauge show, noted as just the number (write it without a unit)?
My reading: 0.75
